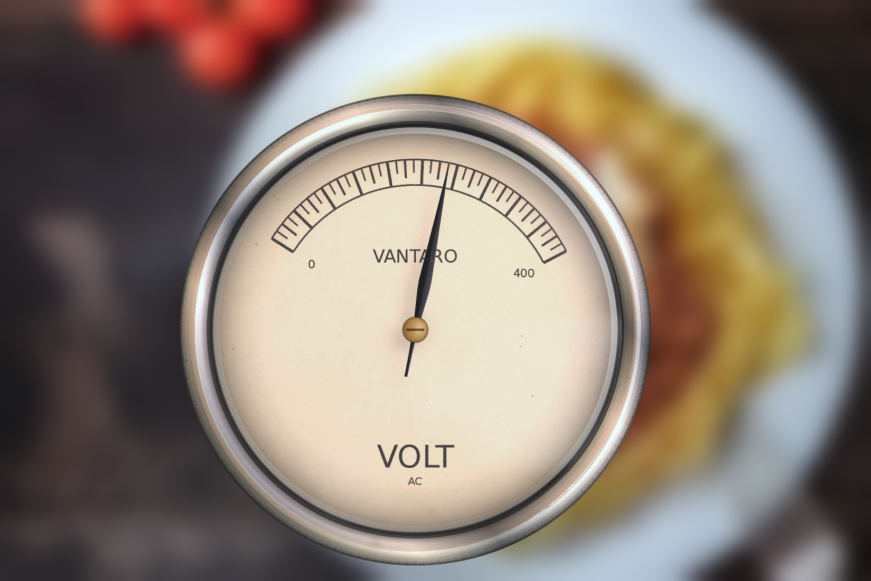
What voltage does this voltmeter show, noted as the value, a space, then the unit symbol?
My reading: 230 V
